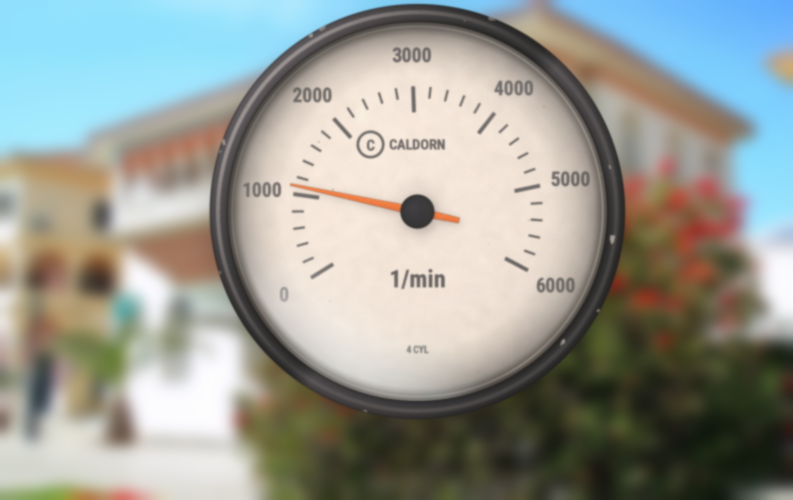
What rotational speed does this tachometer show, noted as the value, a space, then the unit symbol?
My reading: 1100 rpm
